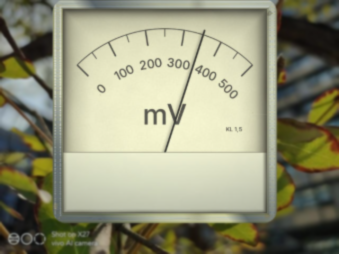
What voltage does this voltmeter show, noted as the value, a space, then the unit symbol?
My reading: 350 mV
